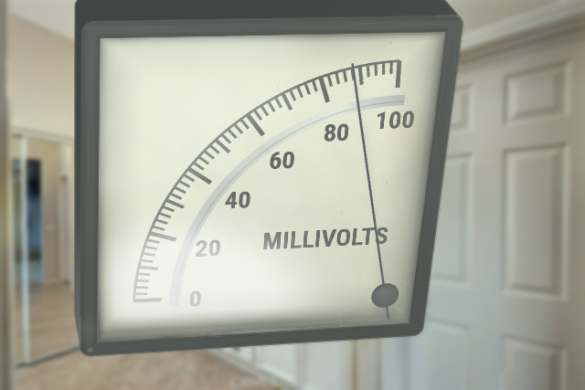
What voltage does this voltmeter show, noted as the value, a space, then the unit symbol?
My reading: 88 mV
